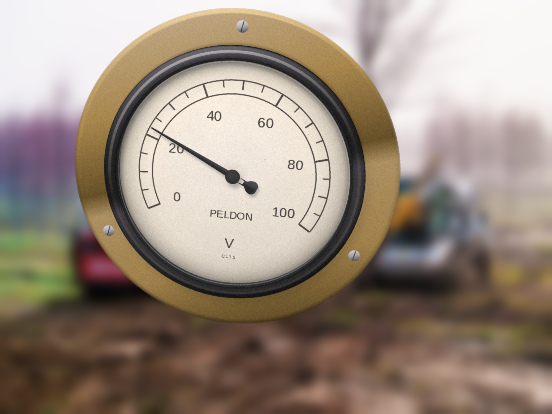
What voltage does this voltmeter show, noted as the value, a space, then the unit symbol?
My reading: 22.5 V
